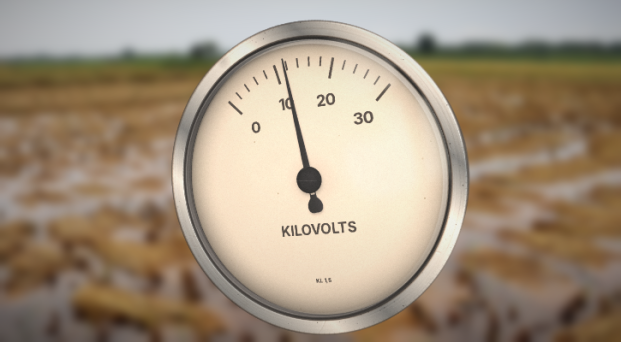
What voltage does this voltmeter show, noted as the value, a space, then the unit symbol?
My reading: 12 kV
